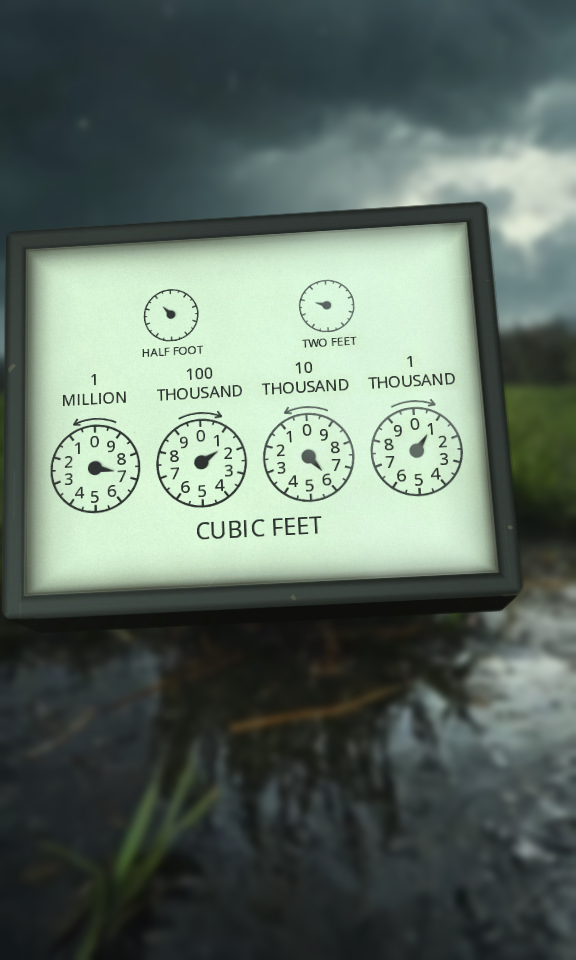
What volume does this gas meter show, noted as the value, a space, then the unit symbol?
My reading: 716100 ft³
